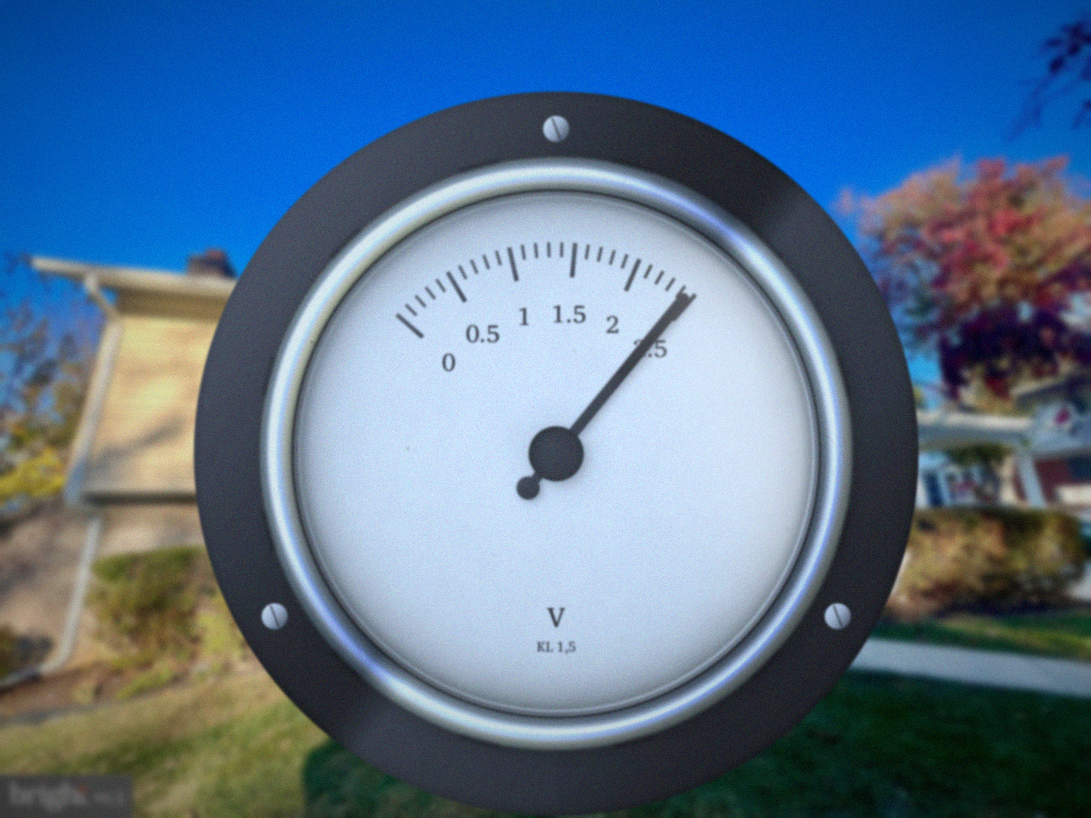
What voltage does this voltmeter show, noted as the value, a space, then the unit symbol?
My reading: 2.45 V
